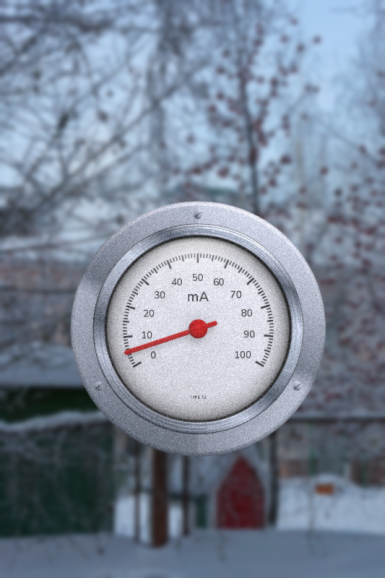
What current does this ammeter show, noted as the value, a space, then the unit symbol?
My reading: 5 mA
